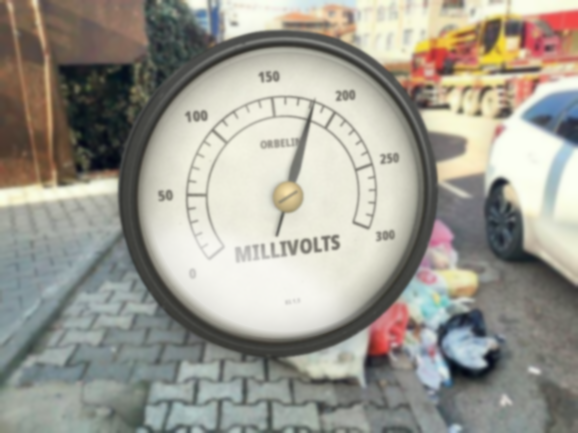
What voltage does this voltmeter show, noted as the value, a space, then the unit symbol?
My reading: 180 mV
